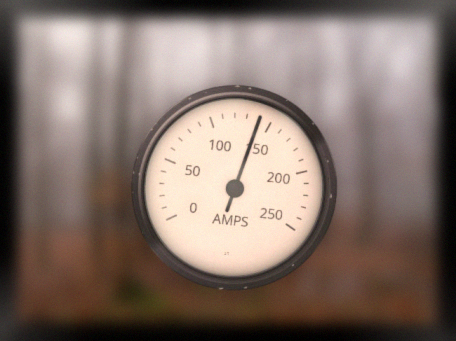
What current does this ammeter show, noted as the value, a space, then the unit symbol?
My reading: 140 A
